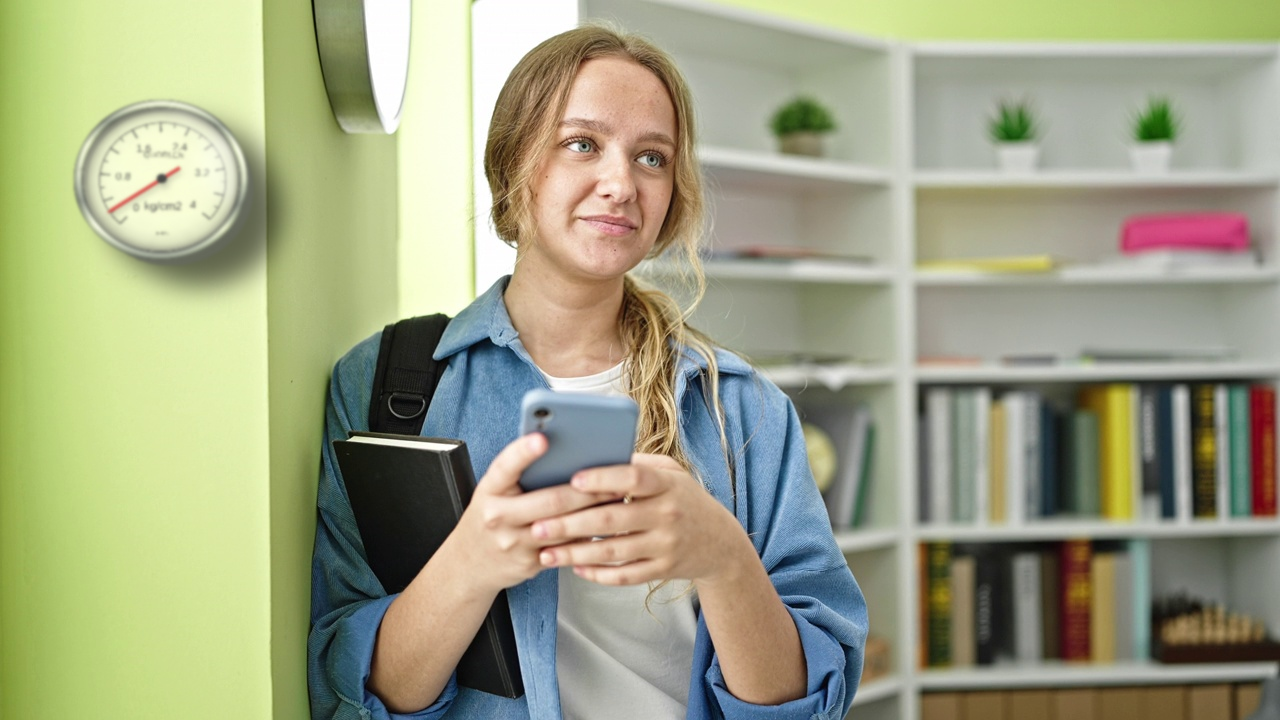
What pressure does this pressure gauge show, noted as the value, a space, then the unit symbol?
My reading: 0.2 kg/cm²
